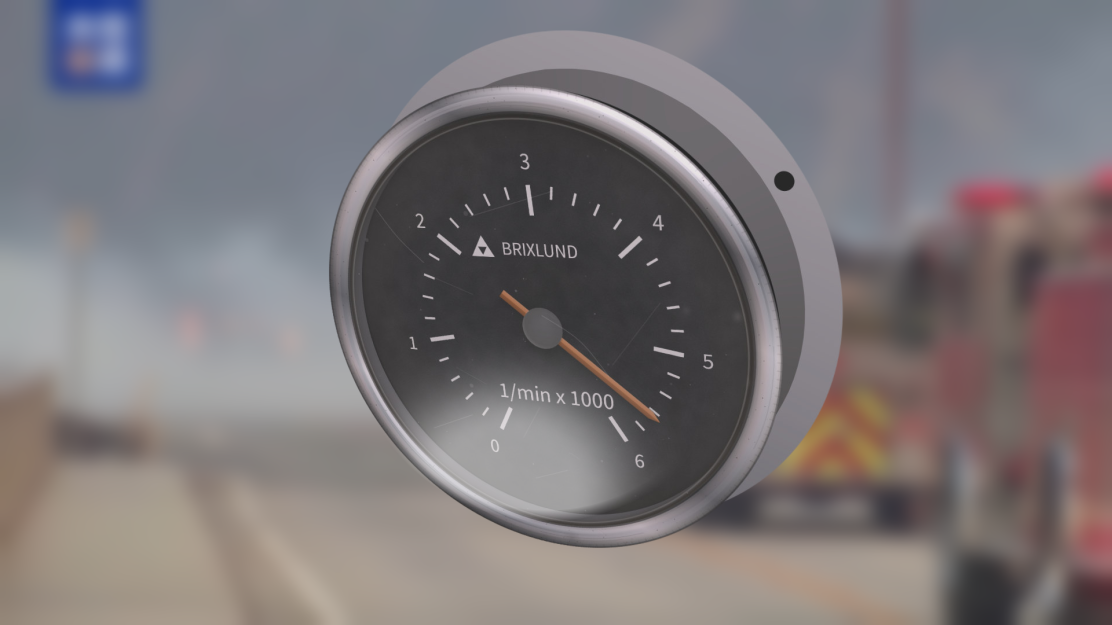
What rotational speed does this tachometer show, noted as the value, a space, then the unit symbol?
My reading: 5600 rpm
